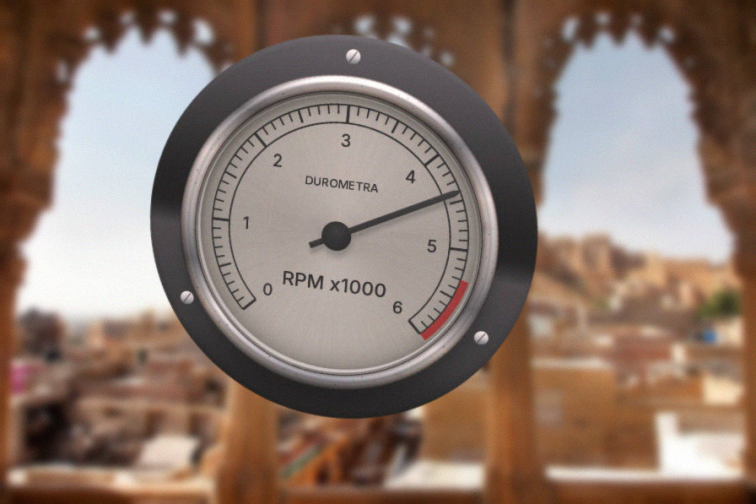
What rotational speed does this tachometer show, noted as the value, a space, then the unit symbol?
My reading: 4400 rpm
